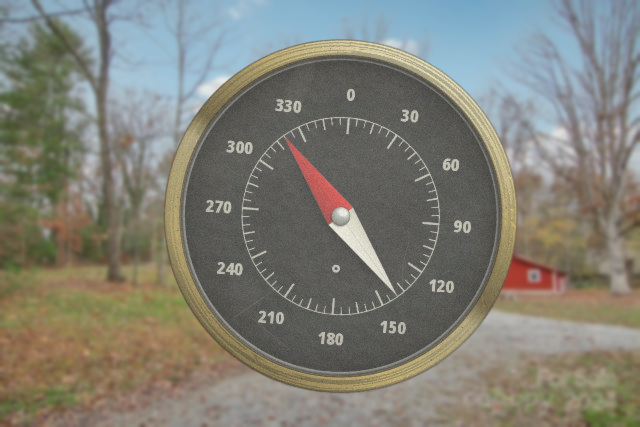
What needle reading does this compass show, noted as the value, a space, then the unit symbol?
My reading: 320 °
